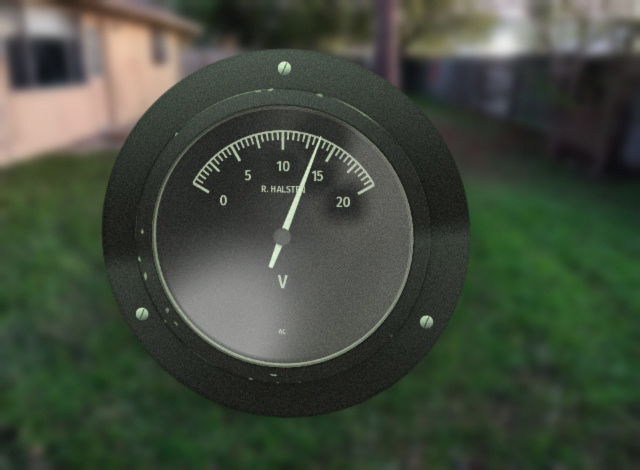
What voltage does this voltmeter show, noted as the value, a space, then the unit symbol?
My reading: 13.5 V
